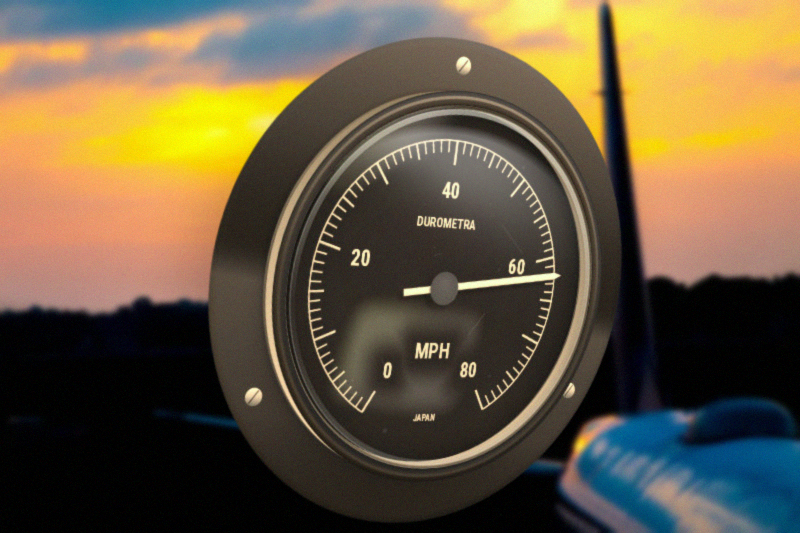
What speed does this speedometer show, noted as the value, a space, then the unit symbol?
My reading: 62 mph
